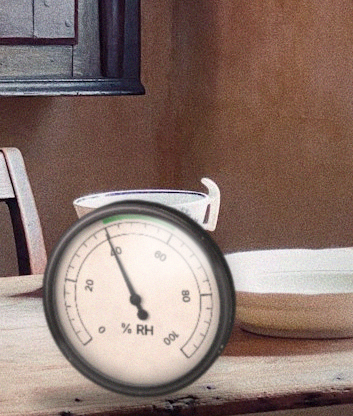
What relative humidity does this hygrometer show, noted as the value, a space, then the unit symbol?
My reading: 40 %
